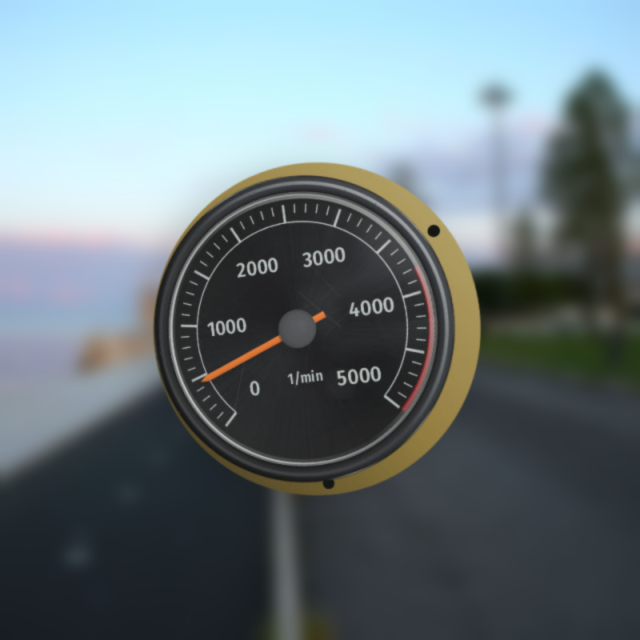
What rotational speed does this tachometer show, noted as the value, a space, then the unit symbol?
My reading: 450 rpm
